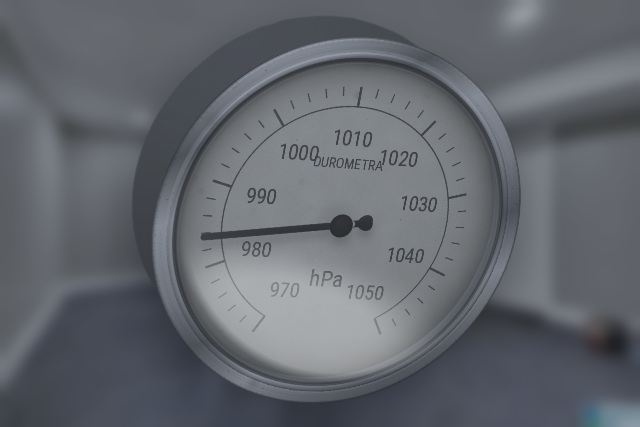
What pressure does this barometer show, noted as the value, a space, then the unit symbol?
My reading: 984 hPa
